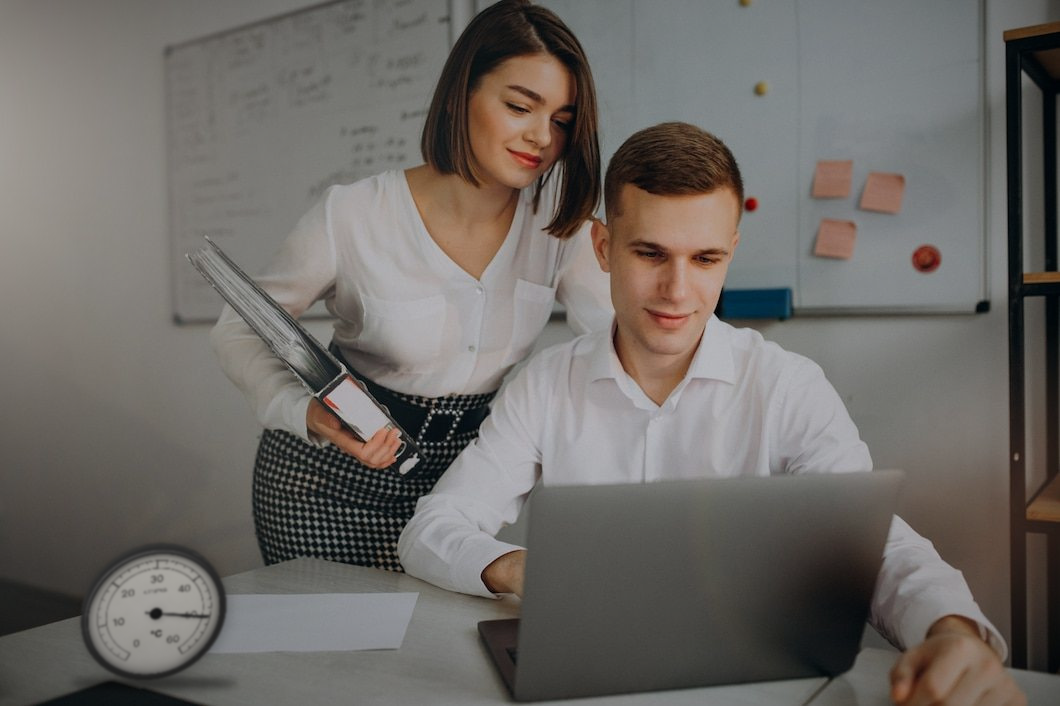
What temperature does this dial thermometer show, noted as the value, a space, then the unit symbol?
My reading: 50 °C
